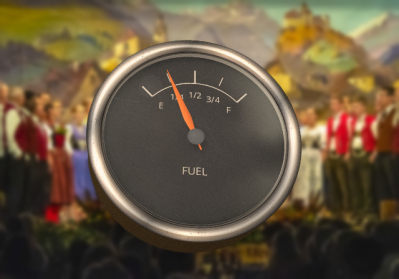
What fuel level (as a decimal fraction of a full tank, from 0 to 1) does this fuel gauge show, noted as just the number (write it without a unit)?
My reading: 0.25
